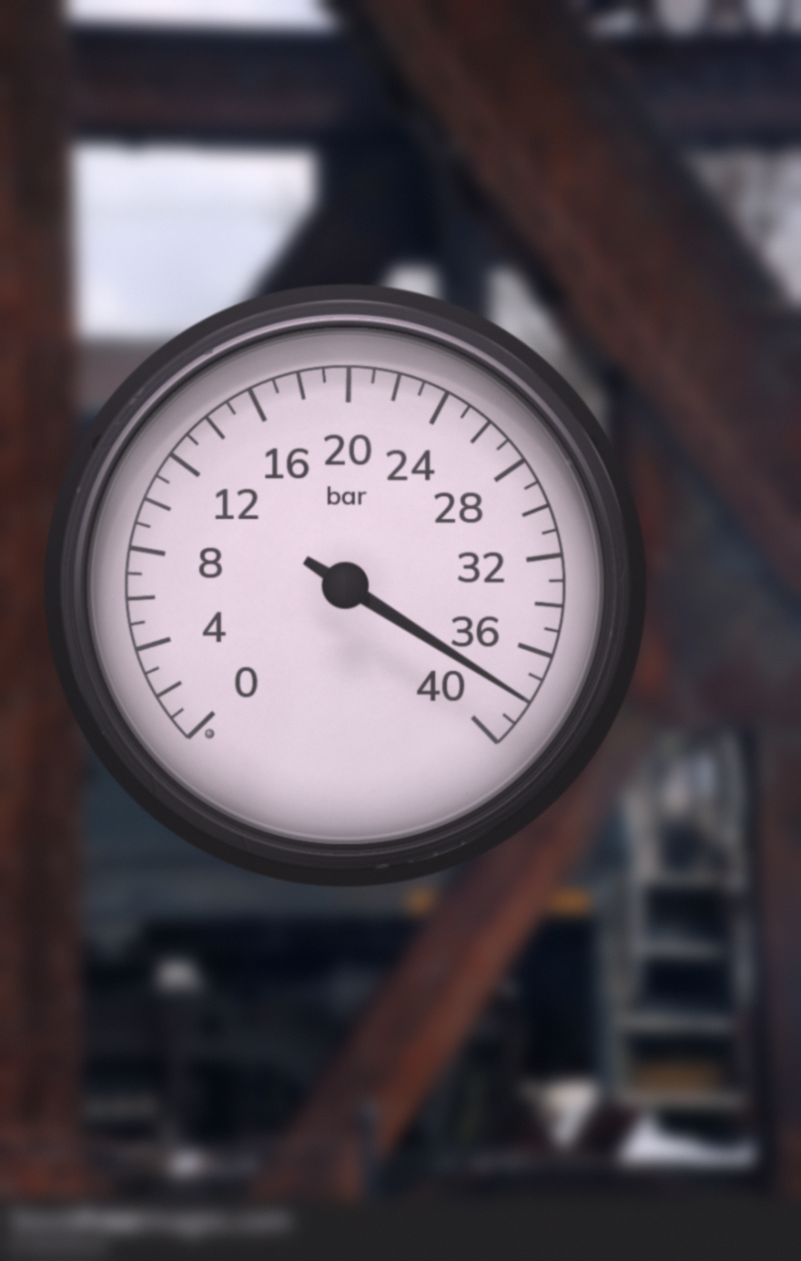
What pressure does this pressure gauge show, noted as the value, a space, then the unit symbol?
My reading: 38 bar
